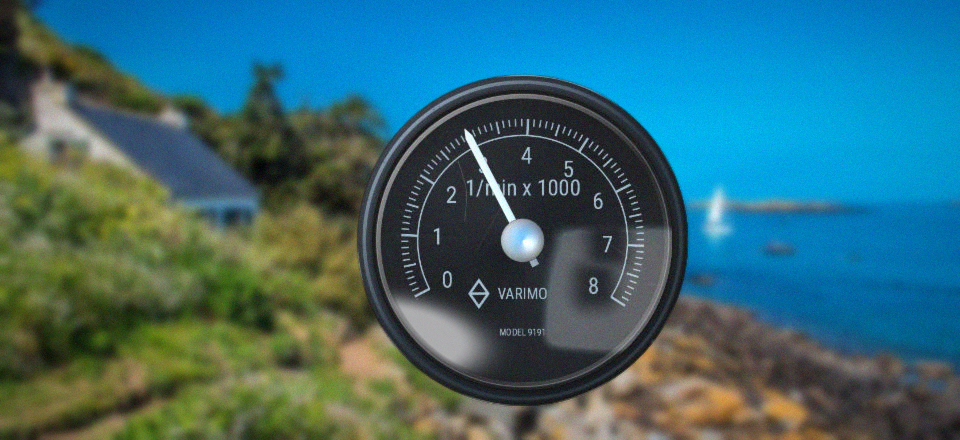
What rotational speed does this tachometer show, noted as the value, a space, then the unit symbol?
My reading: 3000 rpm
